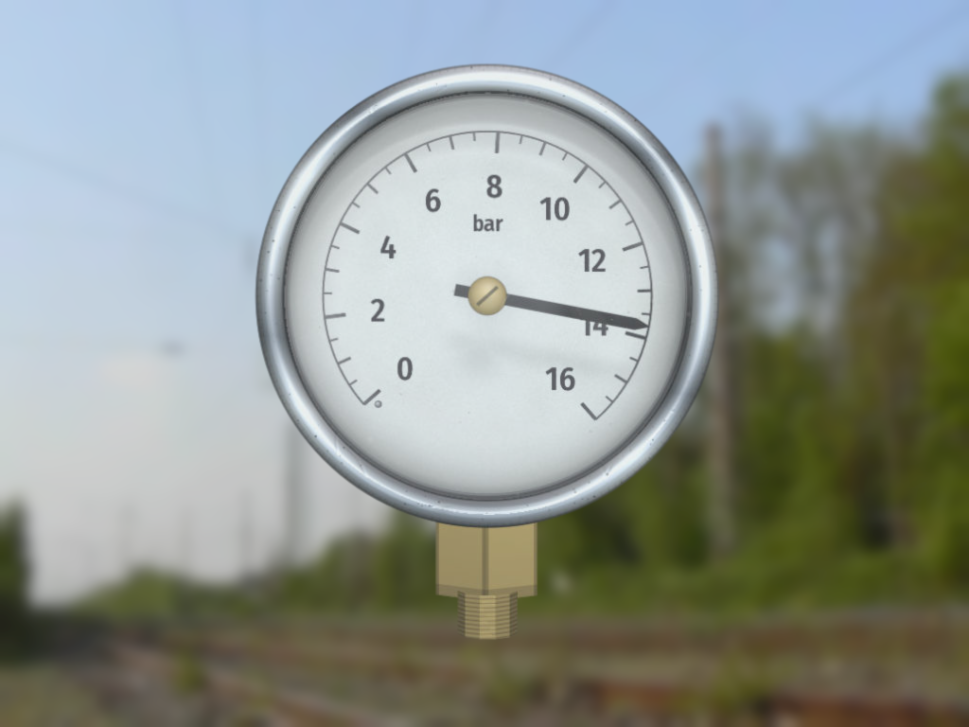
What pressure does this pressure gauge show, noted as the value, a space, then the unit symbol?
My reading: 13.75 bar
